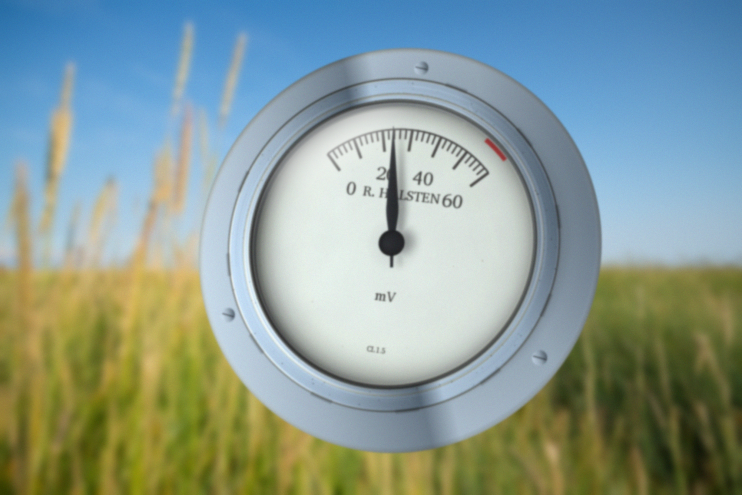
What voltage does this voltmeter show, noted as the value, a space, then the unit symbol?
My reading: 24 mV
